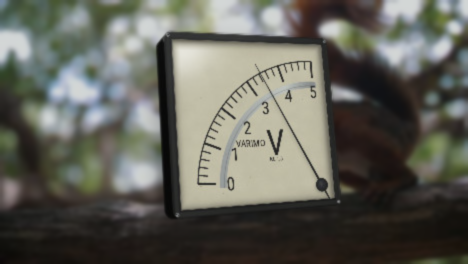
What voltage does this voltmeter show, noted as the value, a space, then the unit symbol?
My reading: 3.4 V
